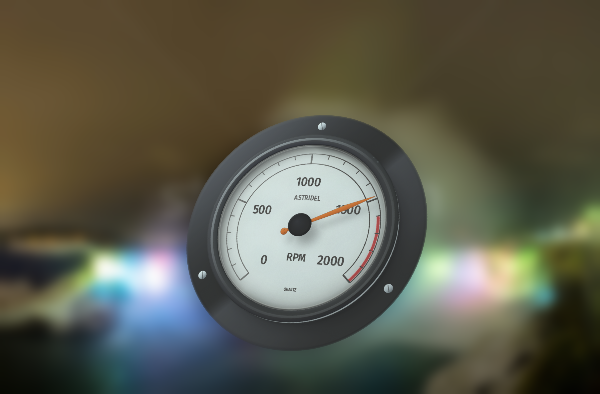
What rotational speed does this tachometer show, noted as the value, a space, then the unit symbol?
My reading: 1500 rpm
